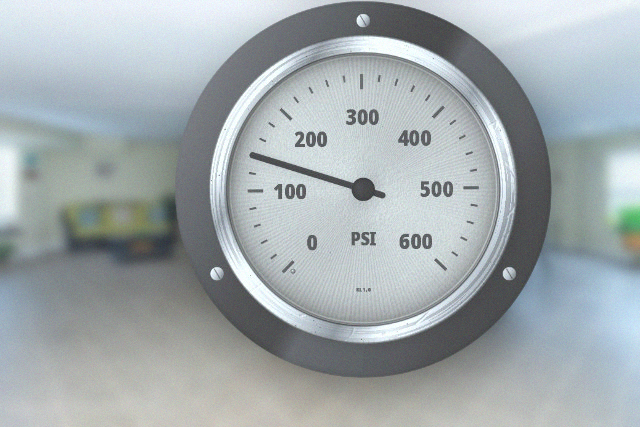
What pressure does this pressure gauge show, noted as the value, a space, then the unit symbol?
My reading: 140 psi
